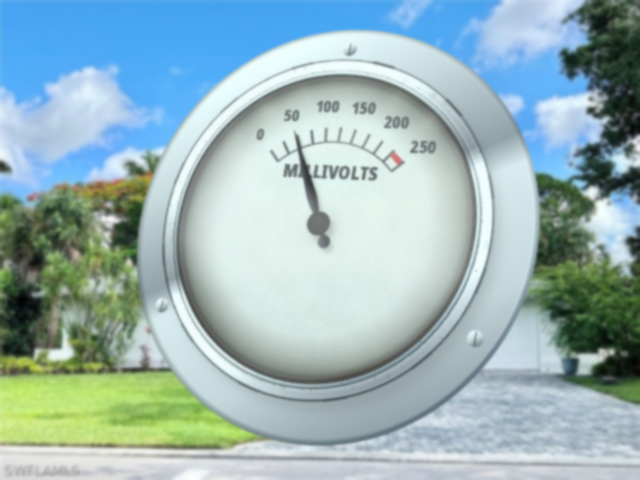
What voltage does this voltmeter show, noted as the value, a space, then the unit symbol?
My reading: 50 mV
